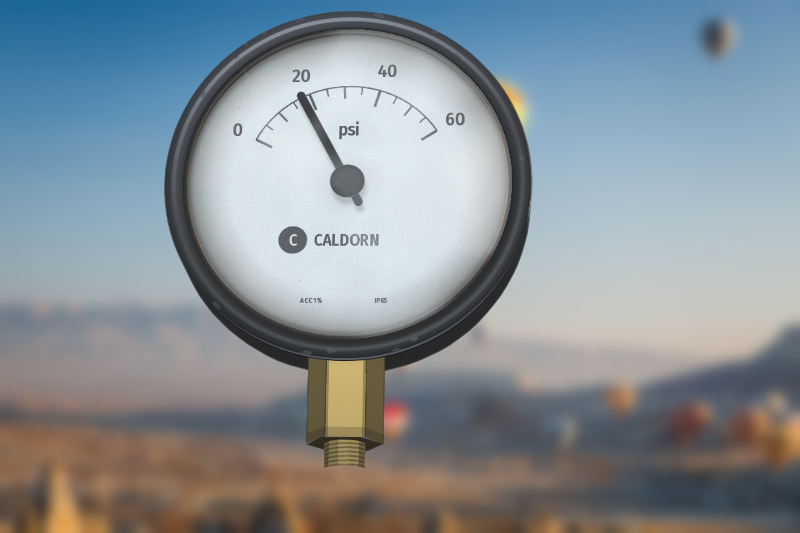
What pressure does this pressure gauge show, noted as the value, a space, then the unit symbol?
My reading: 17.5 psi
